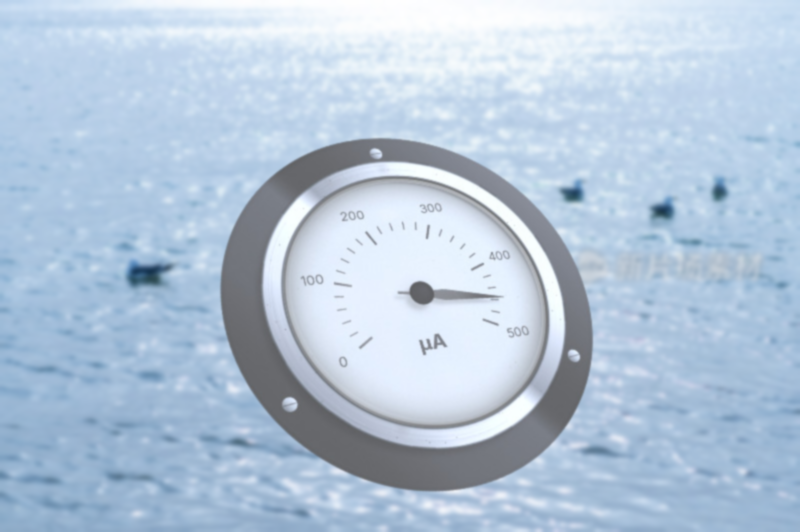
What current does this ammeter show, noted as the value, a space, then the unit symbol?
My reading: 460 µA
